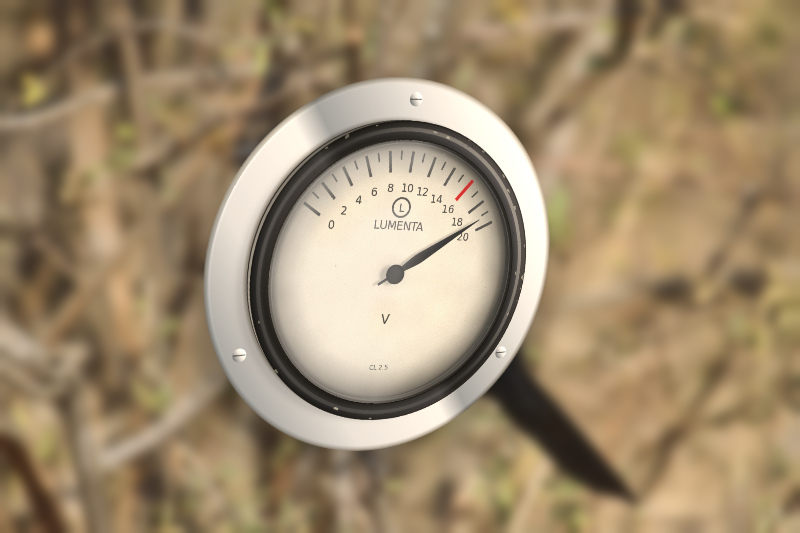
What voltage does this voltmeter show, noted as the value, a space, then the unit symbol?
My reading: 19 V
